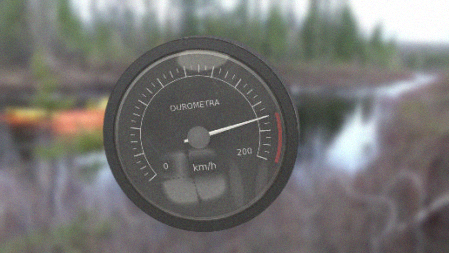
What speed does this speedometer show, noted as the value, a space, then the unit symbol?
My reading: 170 km/h
